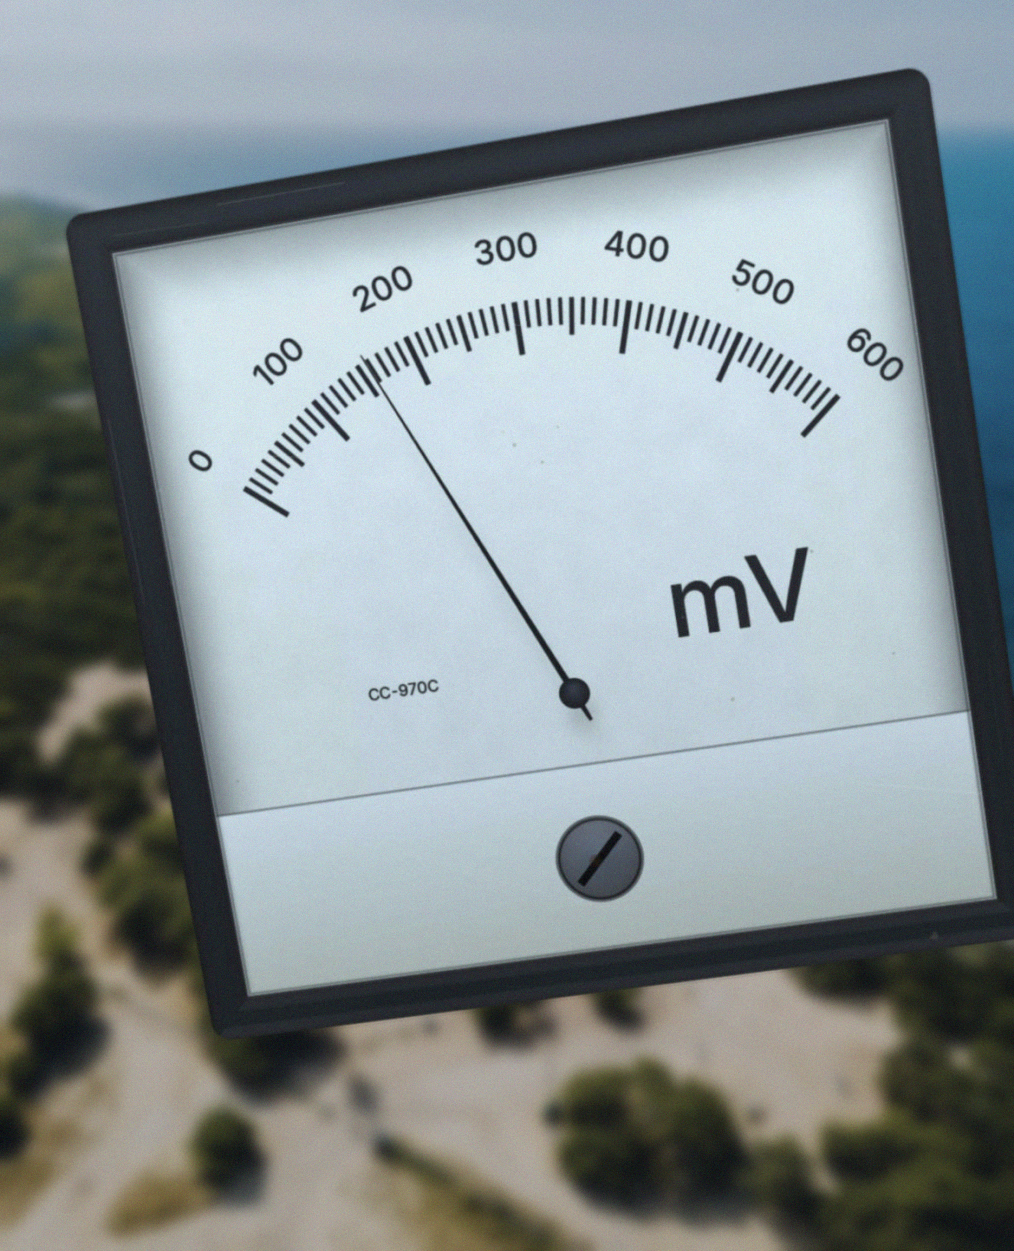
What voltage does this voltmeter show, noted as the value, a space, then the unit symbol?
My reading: 160 mV
